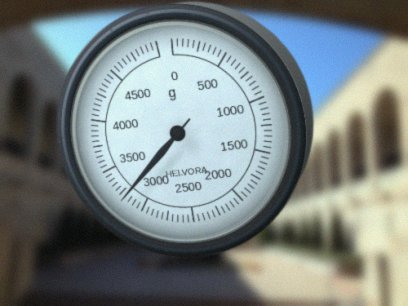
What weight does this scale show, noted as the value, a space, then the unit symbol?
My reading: 3200 g
